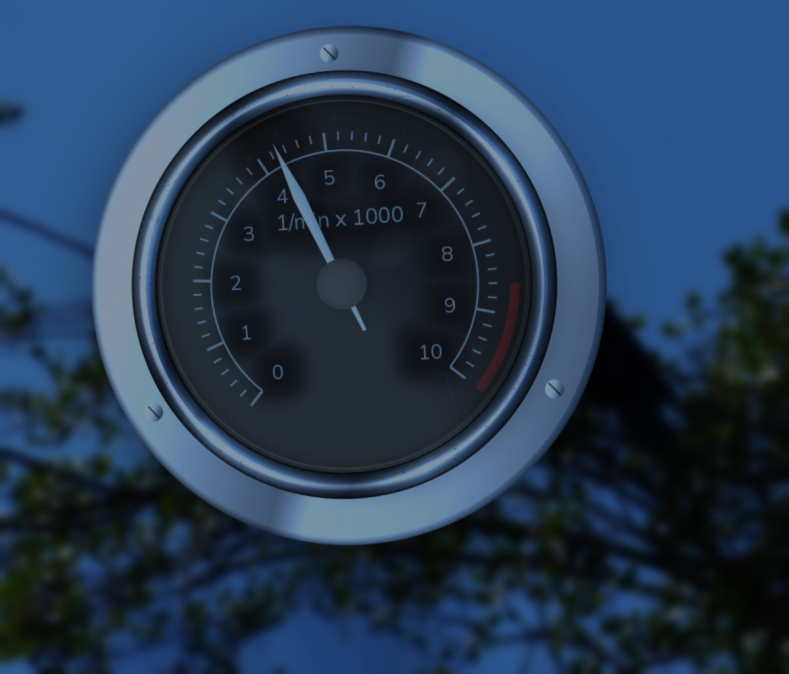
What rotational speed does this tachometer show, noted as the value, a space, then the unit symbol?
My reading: 4300 rpm
